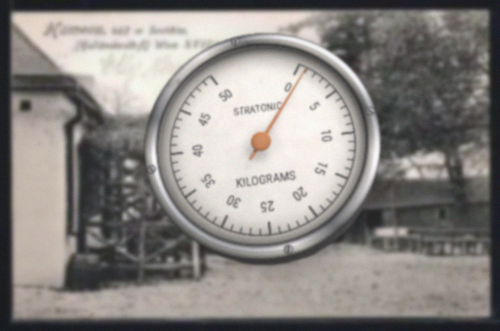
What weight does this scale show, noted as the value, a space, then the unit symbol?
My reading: 1 kg
